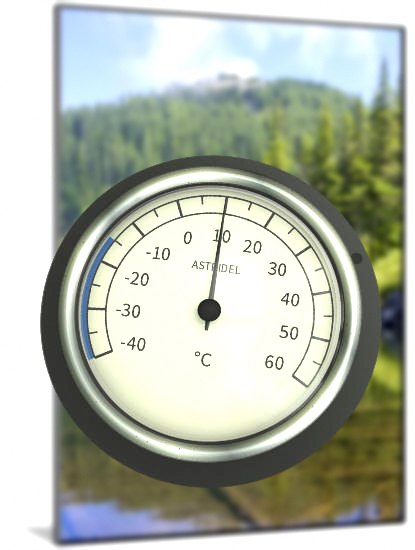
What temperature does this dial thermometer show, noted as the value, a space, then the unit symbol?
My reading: 10 °C
